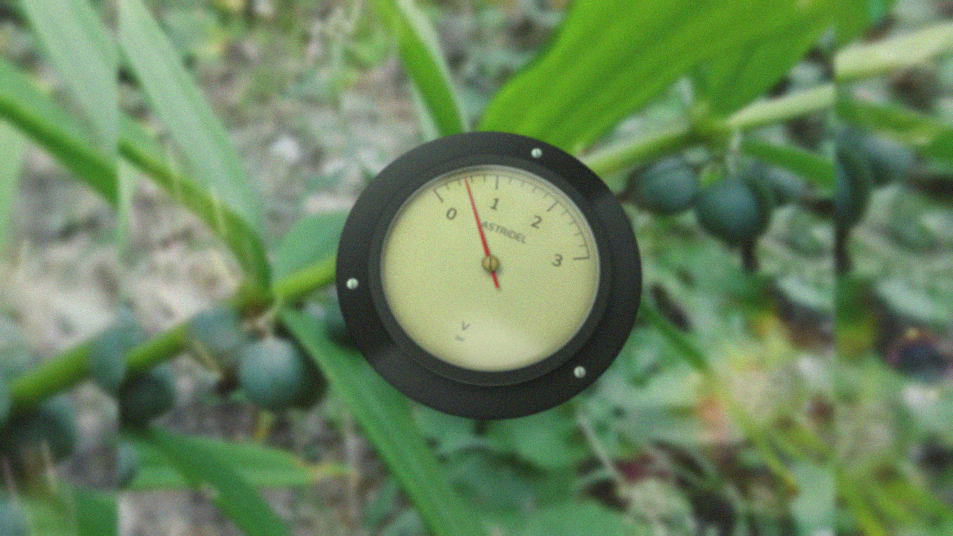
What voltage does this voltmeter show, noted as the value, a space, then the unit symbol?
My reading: 0.5 V
